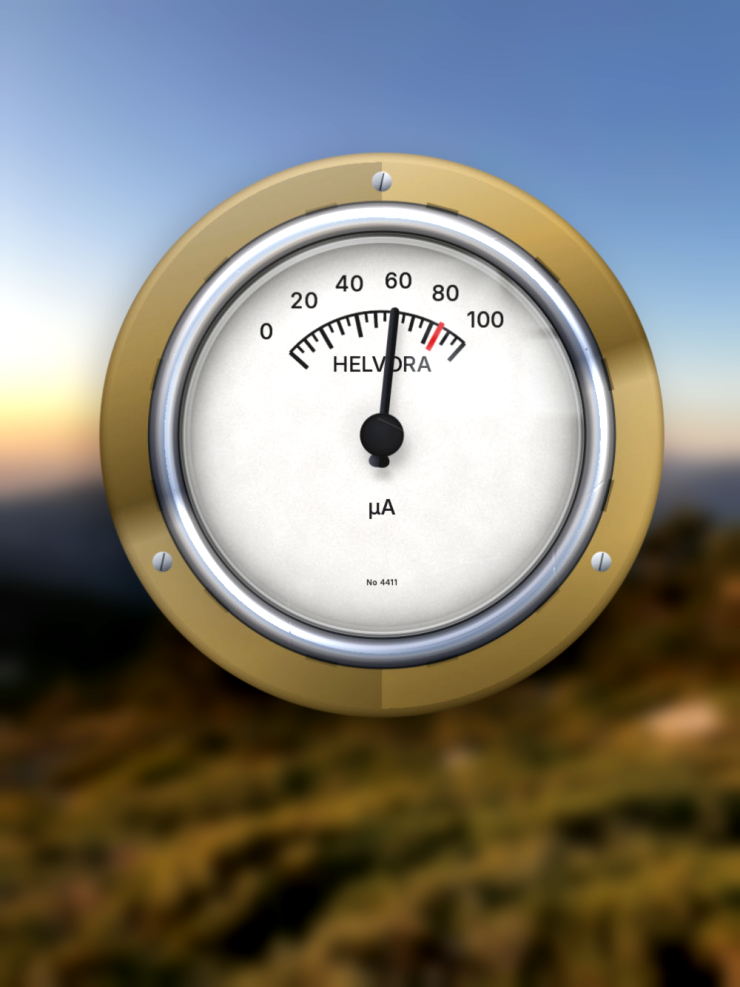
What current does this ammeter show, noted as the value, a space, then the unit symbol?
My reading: 60 µA
